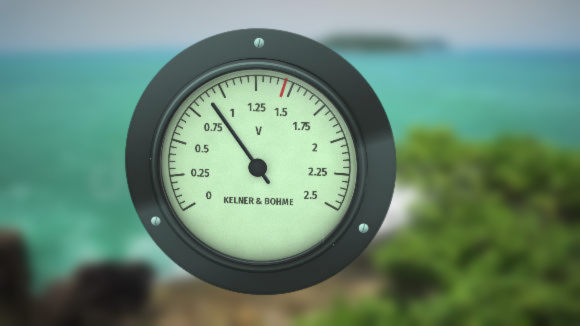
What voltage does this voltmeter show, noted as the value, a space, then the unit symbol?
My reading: 0.9 V
